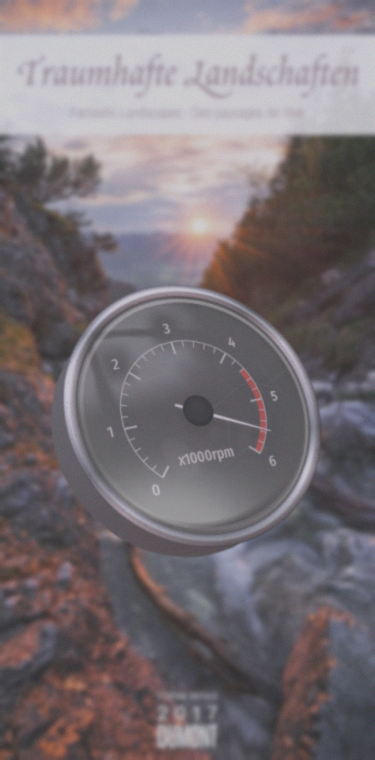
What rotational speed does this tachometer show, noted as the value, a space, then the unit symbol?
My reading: 5600 rpm
